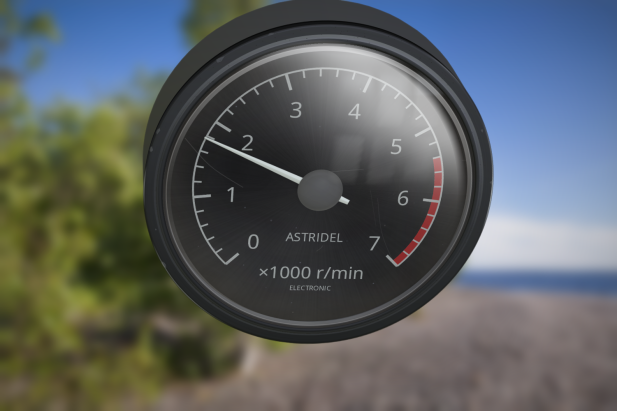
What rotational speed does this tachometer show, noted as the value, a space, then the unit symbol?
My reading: 1800 rpm
